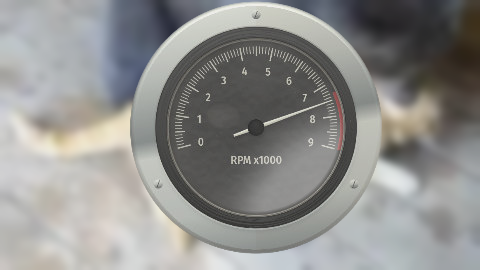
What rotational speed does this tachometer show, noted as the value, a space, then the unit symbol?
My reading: 7500 rpm
